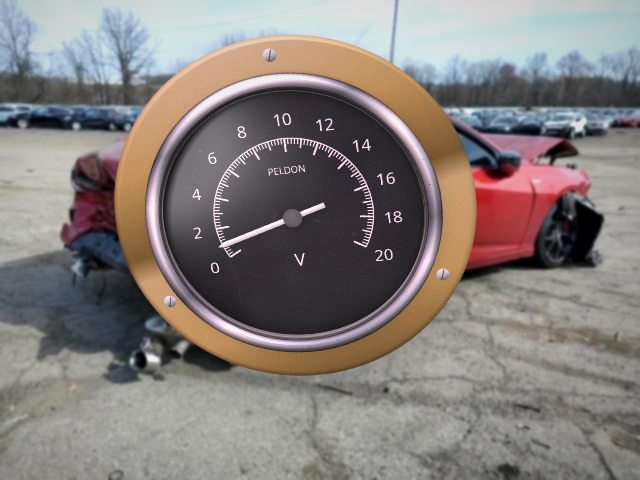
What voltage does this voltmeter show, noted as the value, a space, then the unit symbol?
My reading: 1 V
